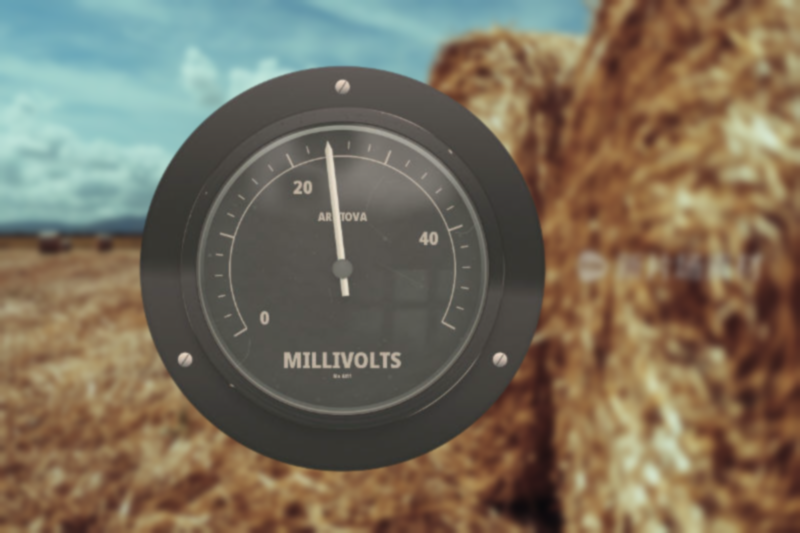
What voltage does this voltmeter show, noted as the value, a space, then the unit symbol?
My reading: 24 mV
